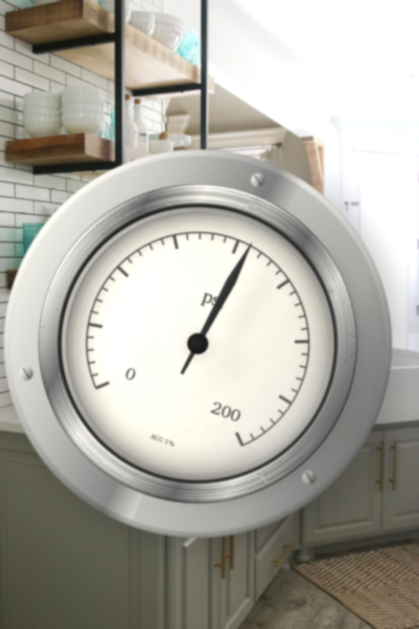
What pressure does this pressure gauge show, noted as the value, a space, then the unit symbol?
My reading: 105 psi
